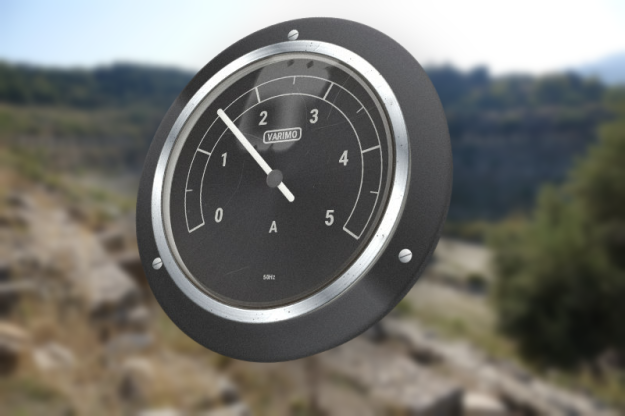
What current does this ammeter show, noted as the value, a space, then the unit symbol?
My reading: 1.5 A
